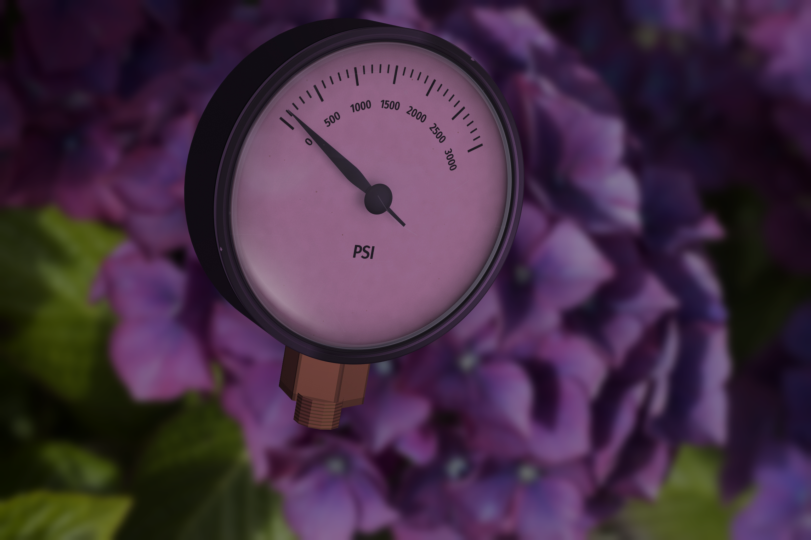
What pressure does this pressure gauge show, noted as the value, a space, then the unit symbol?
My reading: 100 psi
